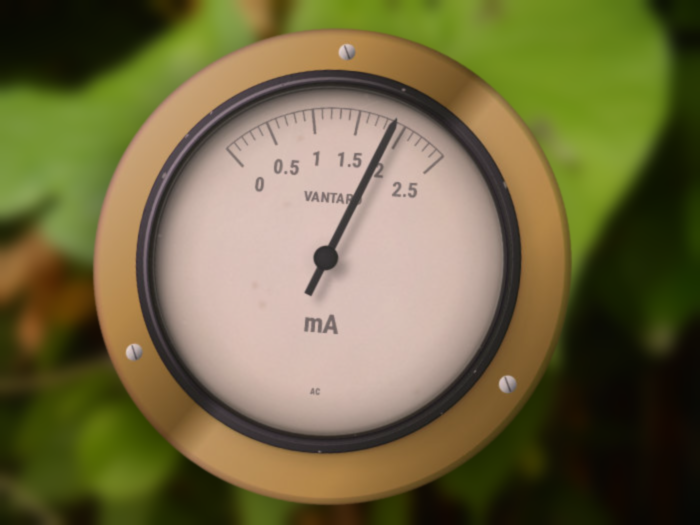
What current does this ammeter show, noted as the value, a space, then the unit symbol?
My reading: 1.9 mA
